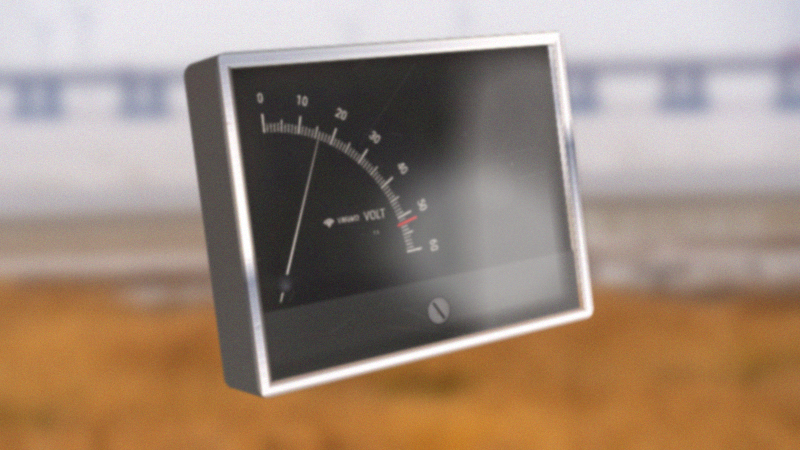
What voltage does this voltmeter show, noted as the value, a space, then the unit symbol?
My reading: 15 V
